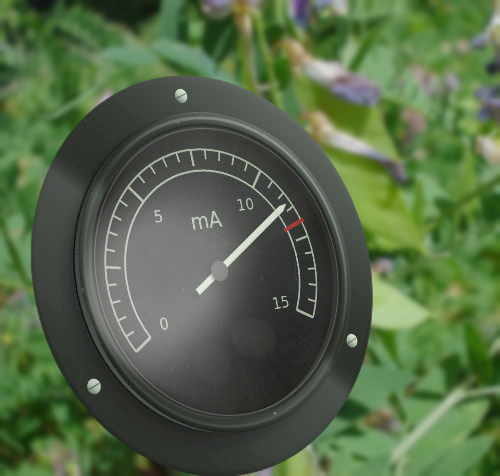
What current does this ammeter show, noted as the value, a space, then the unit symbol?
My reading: 11.25 mA
